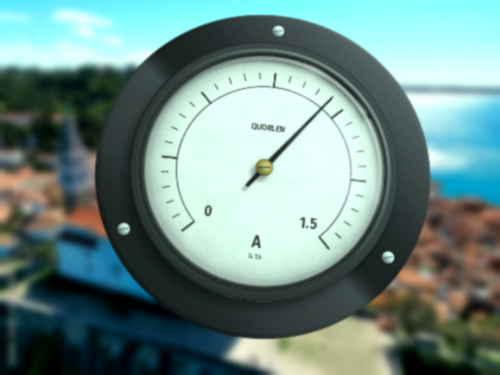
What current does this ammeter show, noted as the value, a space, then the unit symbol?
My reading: 0.95 A
